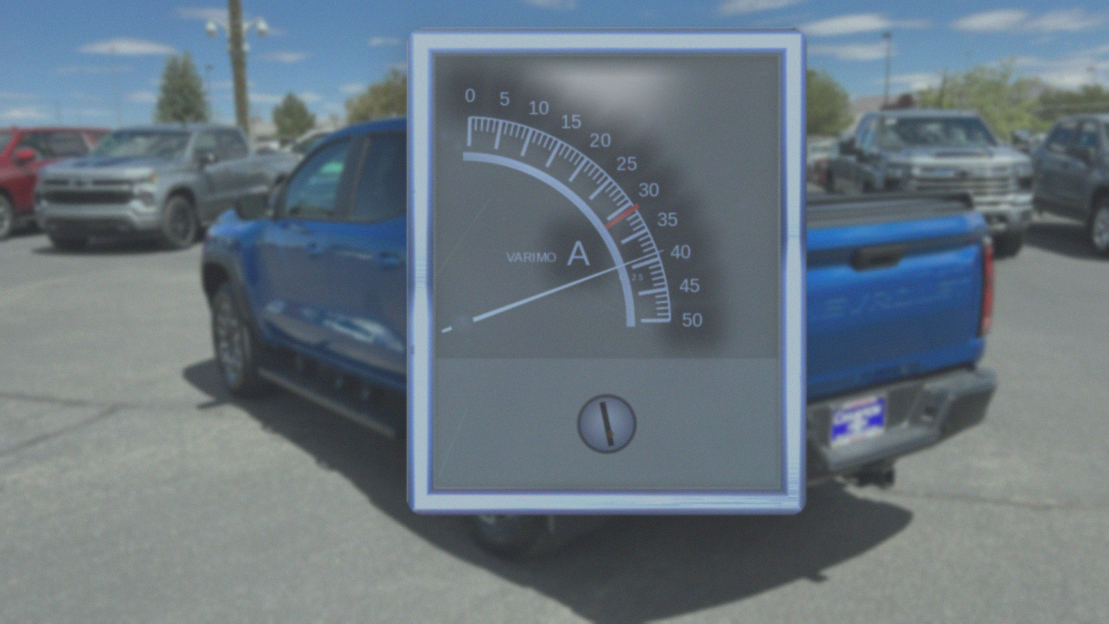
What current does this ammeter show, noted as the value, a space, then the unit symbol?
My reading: 39 A
